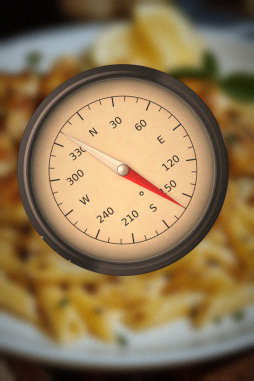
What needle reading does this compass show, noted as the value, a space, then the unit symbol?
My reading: 160 °
